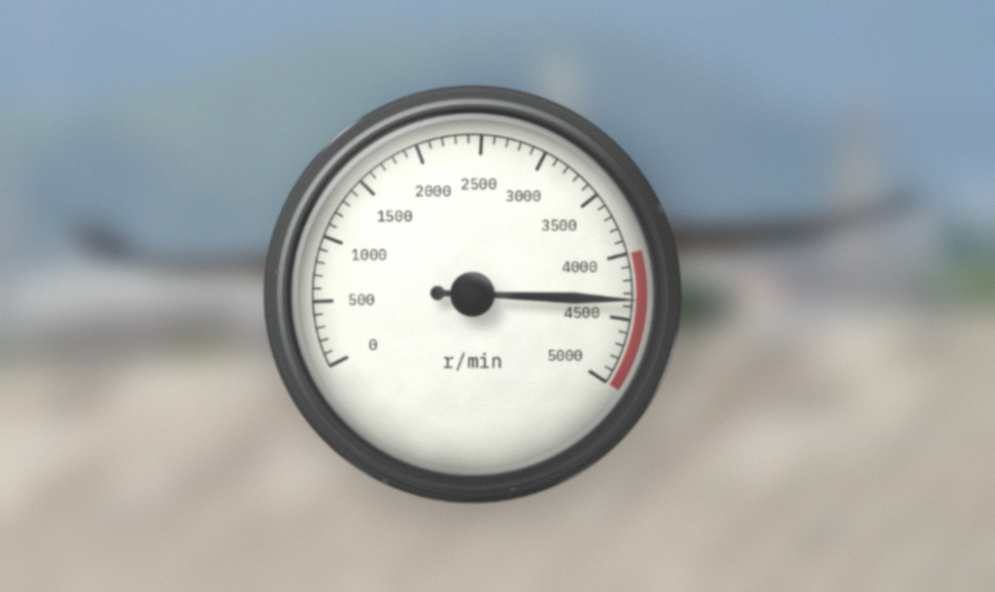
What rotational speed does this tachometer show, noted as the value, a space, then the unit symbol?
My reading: 4350 rpm
